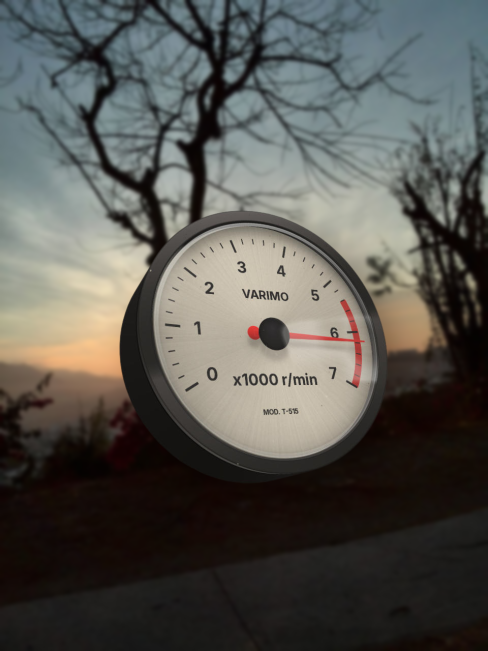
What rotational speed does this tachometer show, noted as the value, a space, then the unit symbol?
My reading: 6200 rpm
